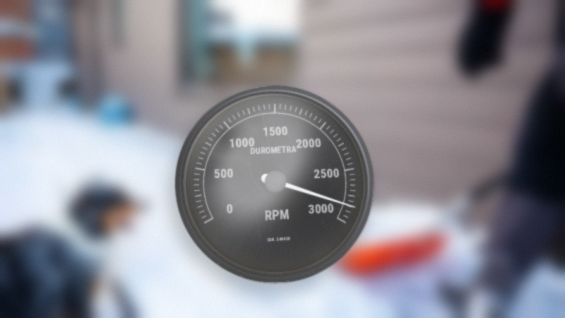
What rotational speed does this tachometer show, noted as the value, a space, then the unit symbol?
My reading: 2850 rpm
